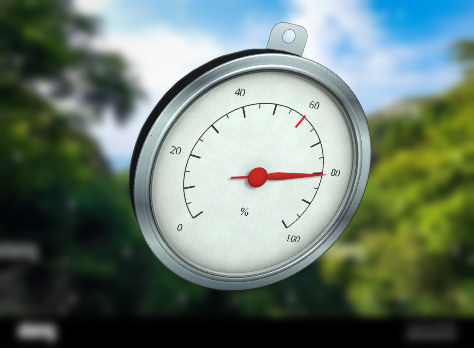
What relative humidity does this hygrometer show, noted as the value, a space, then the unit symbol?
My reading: 80 %
